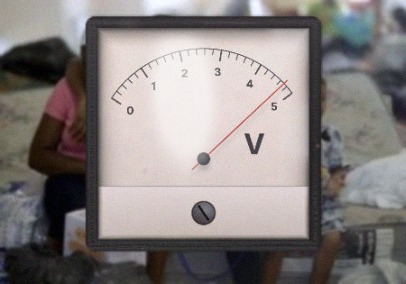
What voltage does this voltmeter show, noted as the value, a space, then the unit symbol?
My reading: 4.7 V
